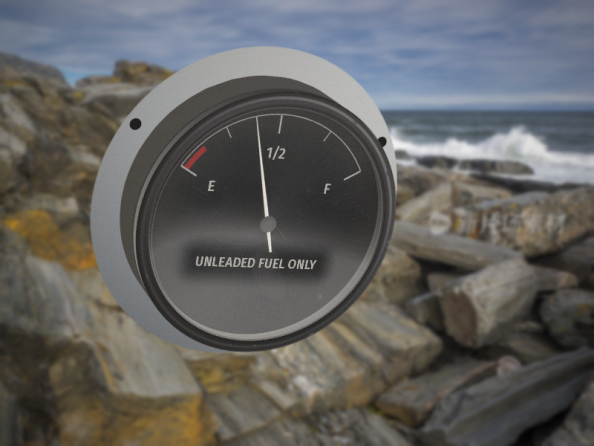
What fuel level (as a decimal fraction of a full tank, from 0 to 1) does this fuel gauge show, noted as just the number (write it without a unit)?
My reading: 0.375
